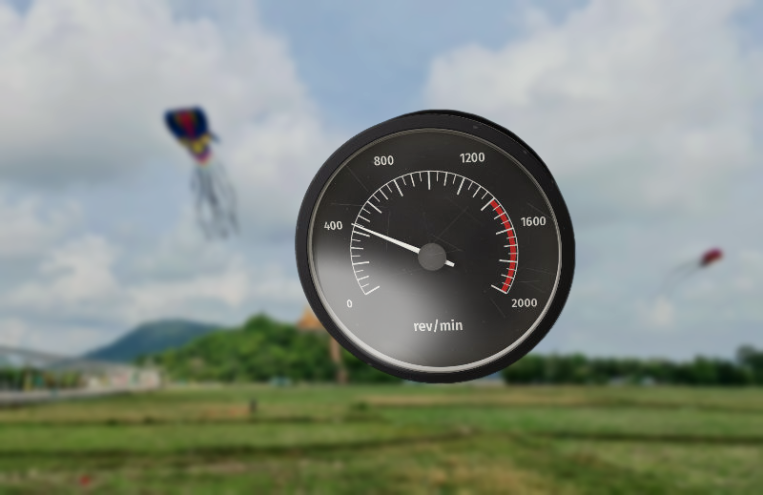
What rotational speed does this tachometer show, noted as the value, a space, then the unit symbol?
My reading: 450 rpm
